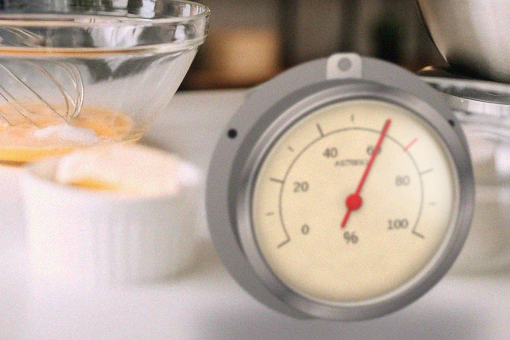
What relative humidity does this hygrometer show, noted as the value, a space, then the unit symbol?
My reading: 60 %
